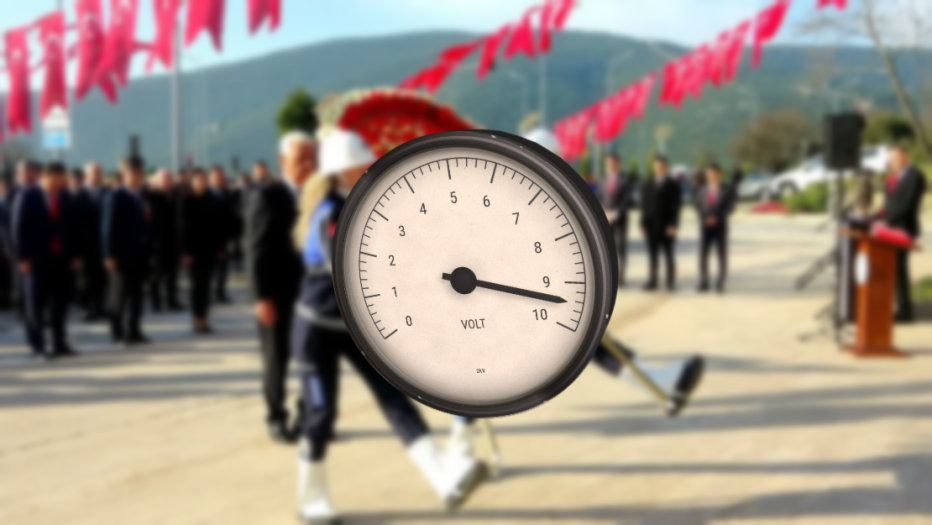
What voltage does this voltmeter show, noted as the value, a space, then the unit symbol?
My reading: 9.4 V
